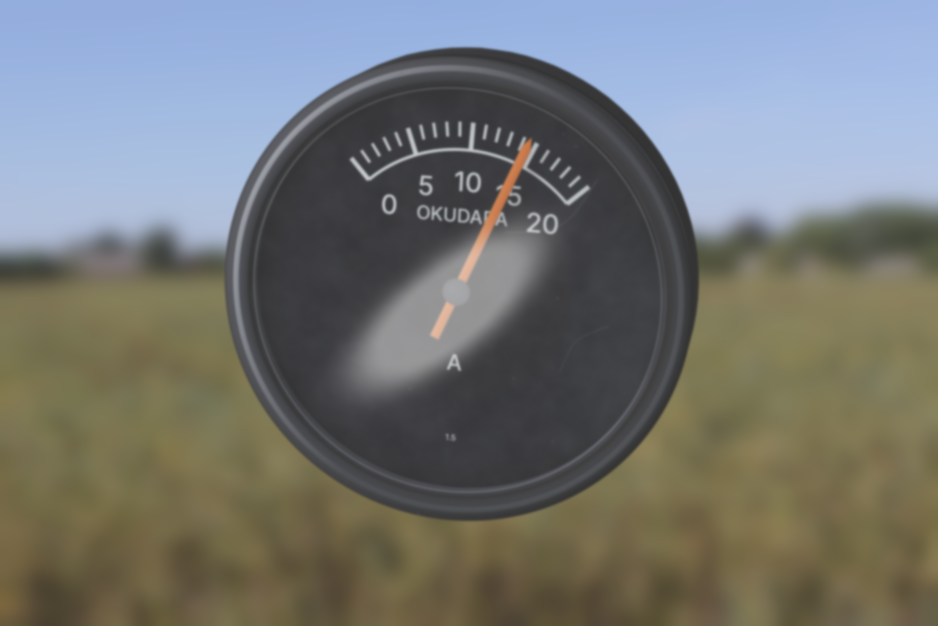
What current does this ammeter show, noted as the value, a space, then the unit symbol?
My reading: 14.5 A
